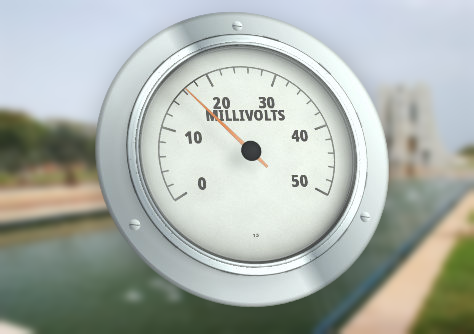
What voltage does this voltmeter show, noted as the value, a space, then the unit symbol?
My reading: 16 mV
